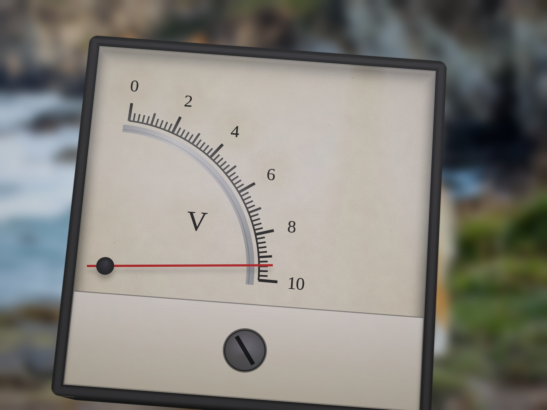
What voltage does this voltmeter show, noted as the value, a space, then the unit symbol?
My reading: 9.4 V
